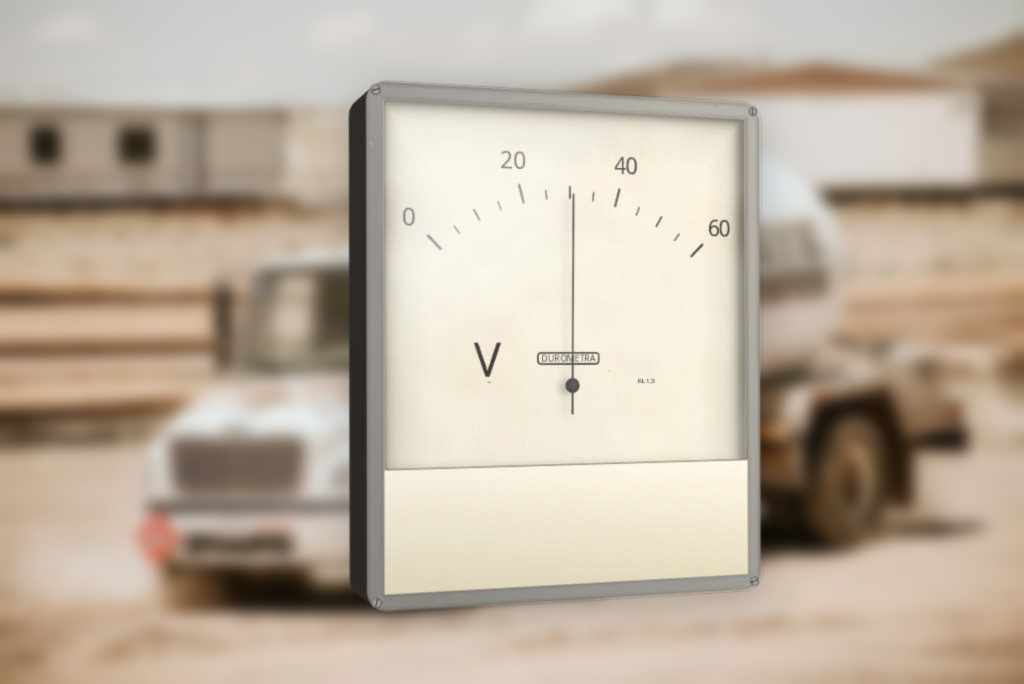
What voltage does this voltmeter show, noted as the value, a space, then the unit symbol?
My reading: 30 V
